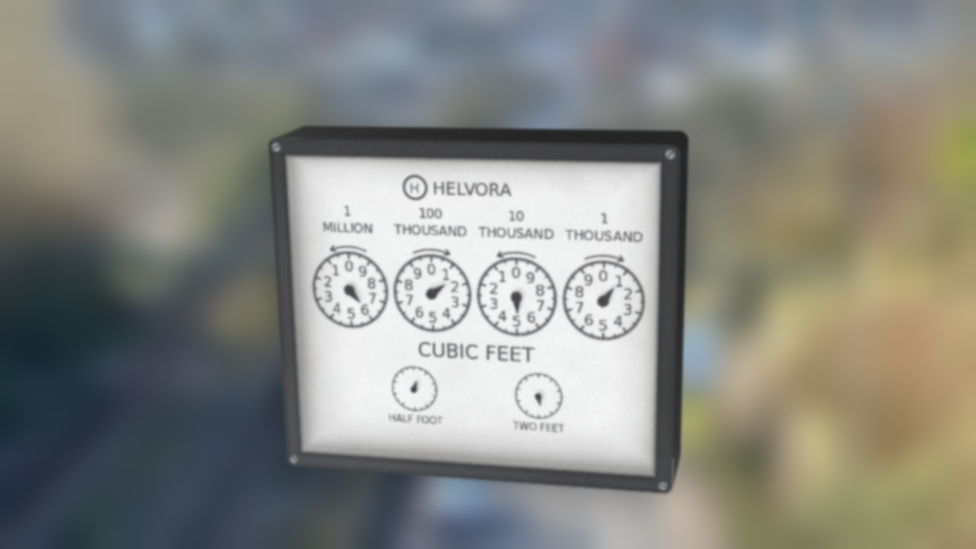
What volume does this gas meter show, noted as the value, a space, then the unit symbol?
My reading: 615100 ft³
